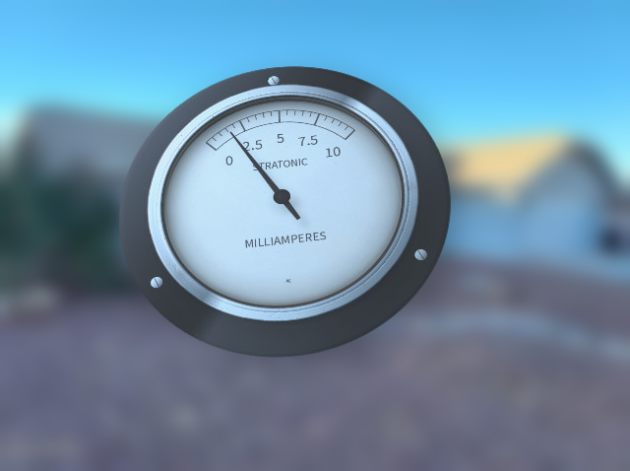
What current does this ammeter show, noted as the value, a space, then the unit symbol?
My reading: 1.5 mA
